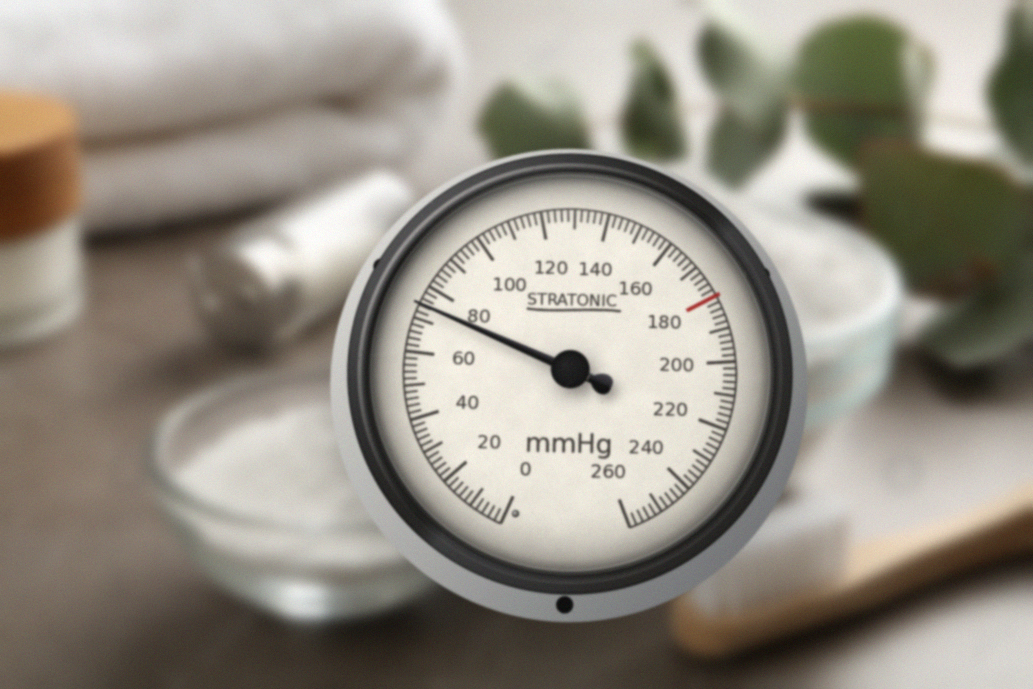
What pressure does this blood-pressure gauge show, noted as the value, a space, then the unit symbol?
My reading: 74 mmHg
